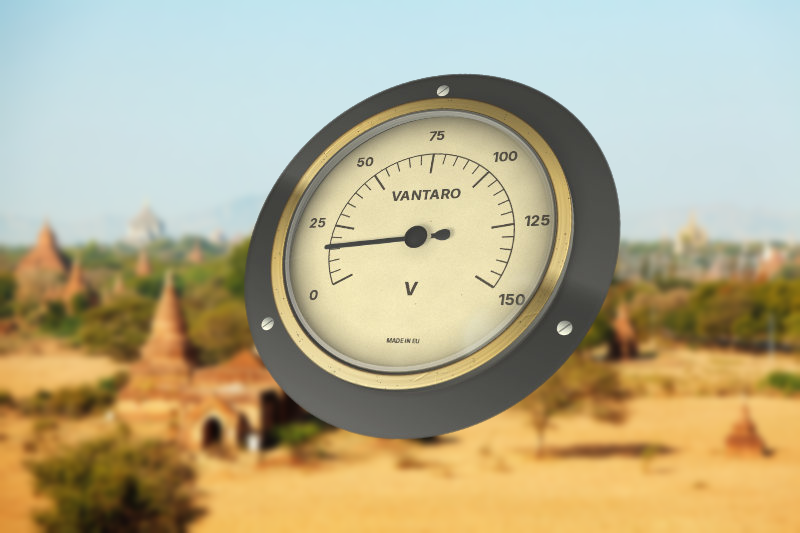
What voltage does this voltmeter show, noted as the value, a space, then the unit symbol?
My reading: 15 V
